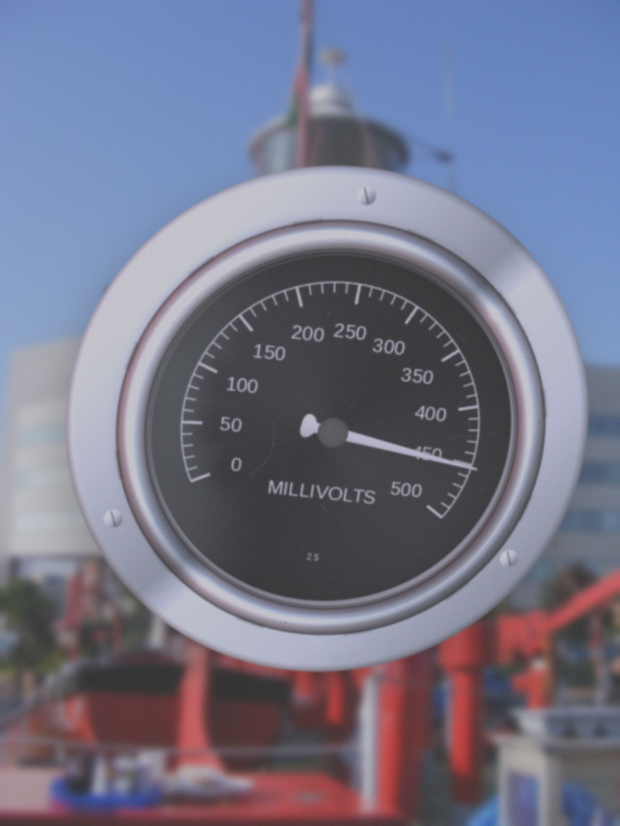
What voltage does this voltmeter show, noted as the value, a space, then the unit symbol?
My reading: 450 mV
